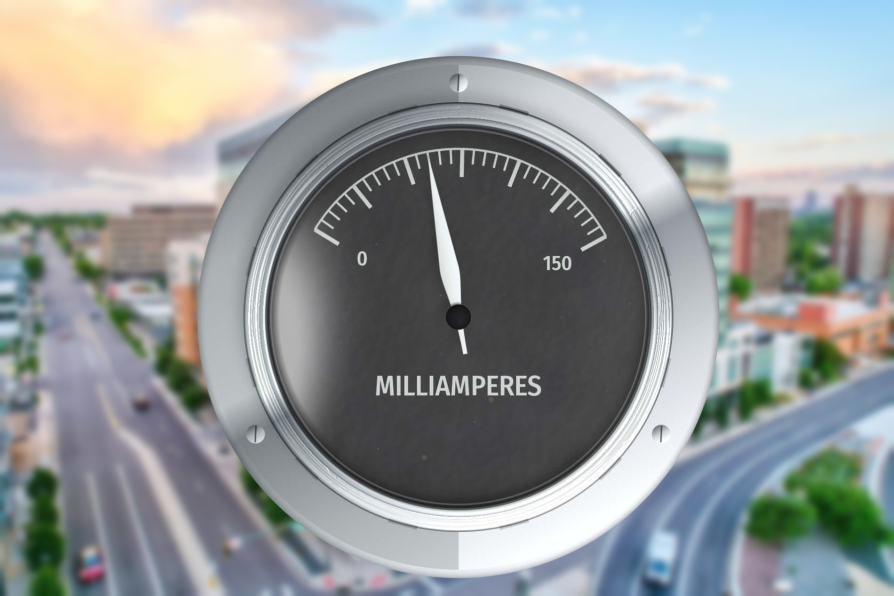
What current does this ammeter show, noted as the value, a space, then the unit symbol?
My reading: 60 mA
